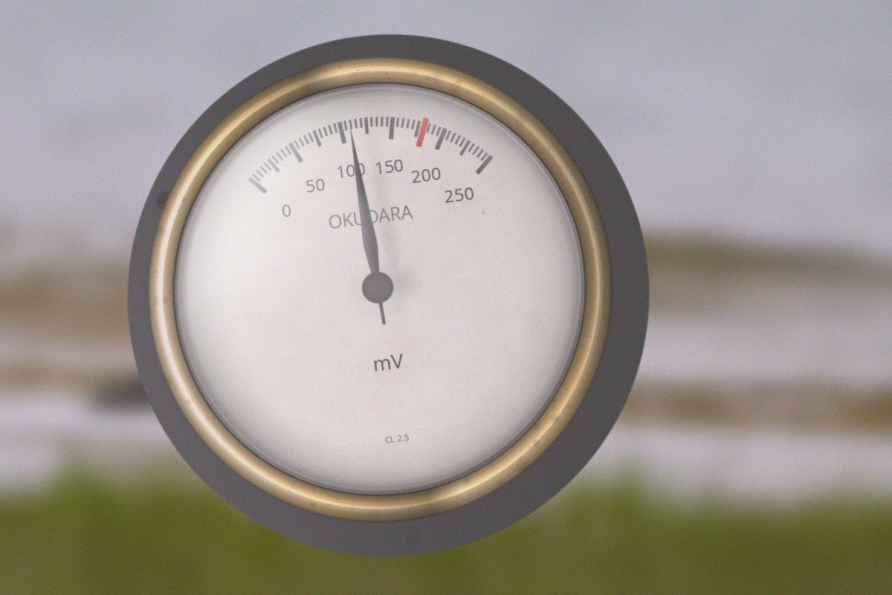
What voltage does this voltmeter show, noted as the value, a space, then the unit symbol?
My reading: 110 mV
